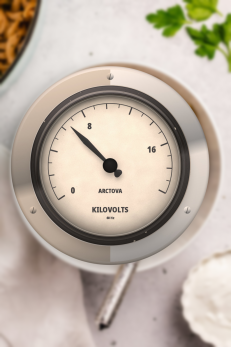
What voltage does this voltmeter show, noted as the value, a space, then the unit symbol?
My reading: 6.5 kV
